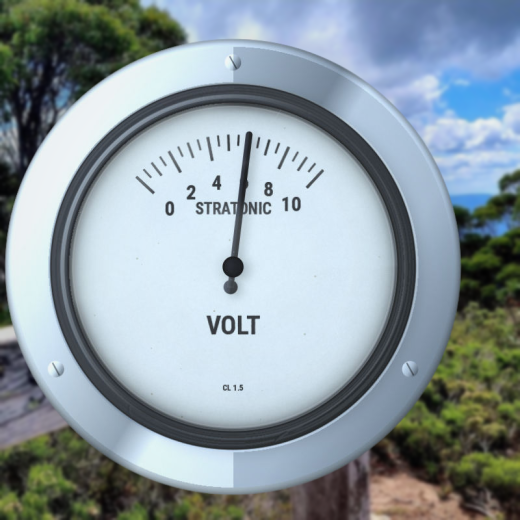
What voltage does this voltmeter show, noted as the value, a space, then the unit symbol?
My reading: 6 V
